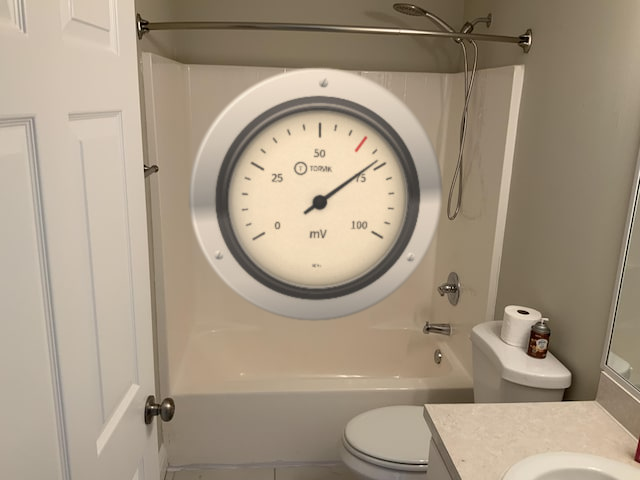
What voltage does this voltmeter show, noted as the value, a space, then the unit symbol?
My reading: 72.5 mV
